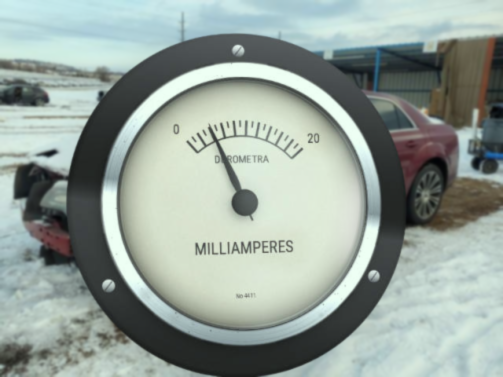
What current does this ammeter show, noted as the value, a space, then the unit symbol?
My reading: 4 mA
